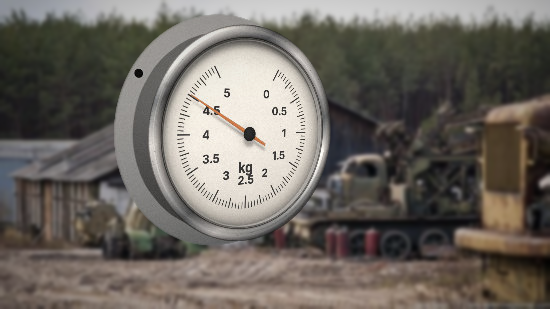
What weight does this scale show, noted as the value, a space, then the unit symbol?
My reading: 4.5 kg
